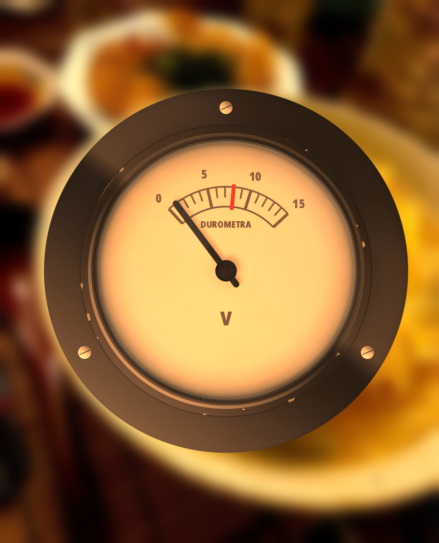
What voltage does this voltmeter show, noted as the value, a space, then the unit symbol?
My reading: 1 V
